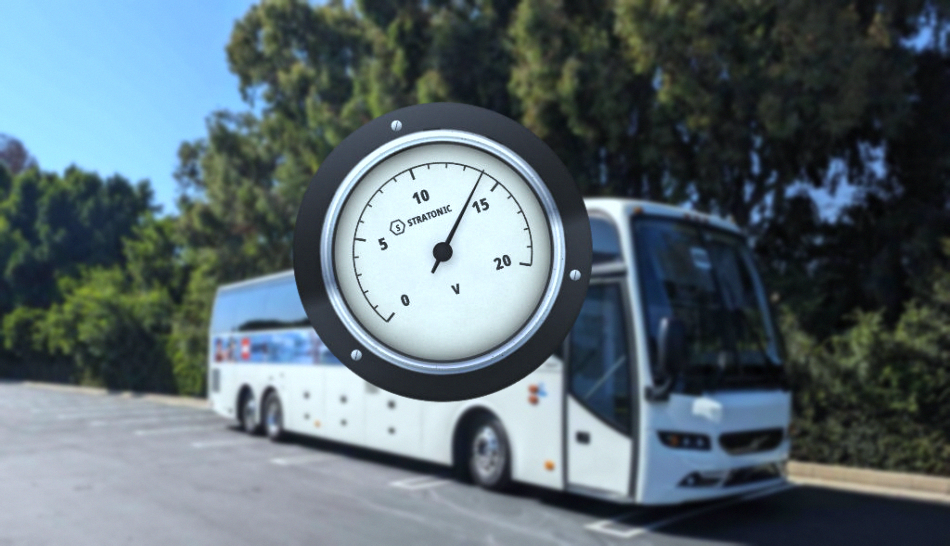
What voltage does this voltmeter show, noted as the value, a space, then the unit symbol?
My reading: 14 V
